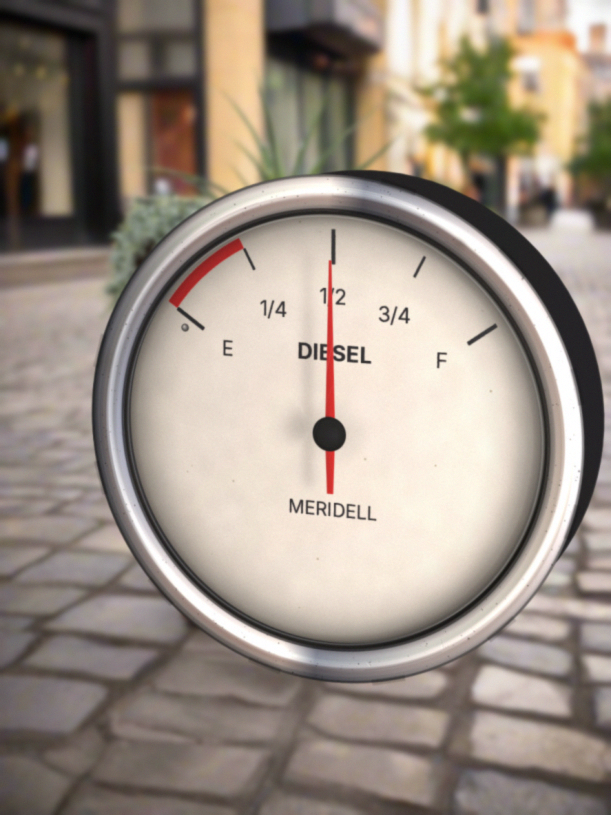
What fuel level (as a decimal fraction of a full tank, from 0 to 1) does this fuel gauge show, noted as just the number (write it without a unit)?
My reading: 0.5
